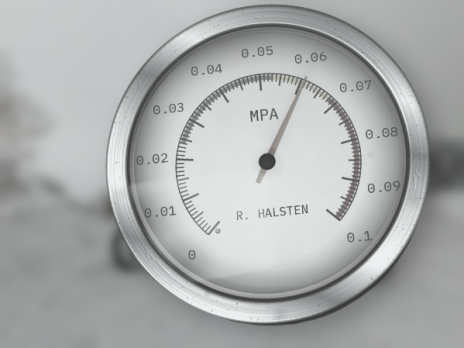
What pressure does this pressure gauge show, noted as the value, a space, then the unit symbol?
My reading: 0.061 MPa
